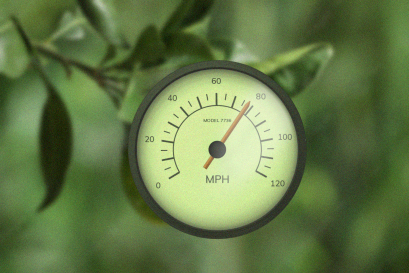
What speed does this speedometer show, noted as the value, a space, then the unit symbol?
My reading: 77.5 mph
